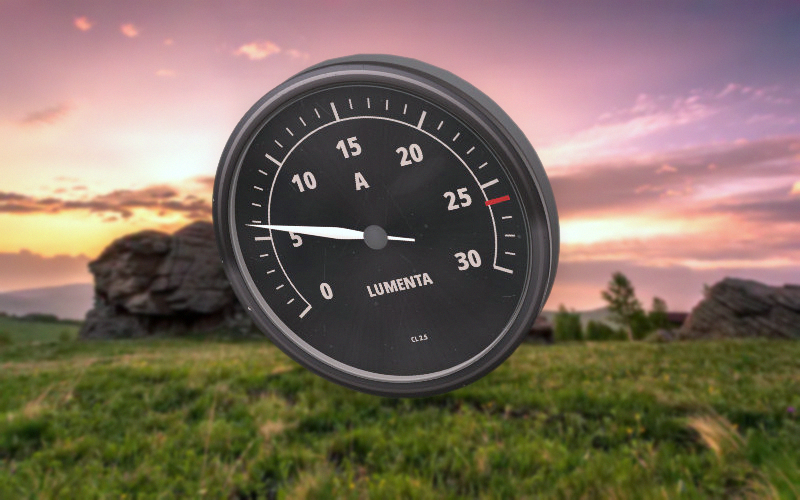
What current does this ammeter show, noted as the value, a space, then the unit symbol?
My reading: 6 A
